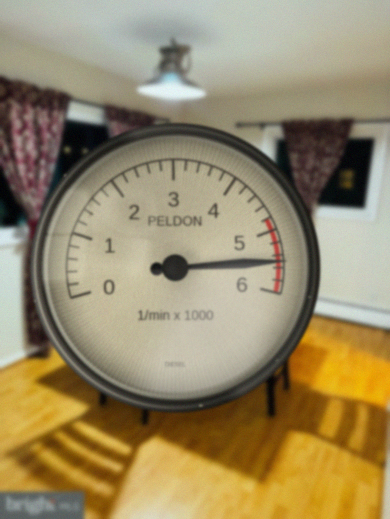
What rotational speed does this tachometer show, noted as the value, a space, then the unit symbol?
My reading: 5500 rpm
